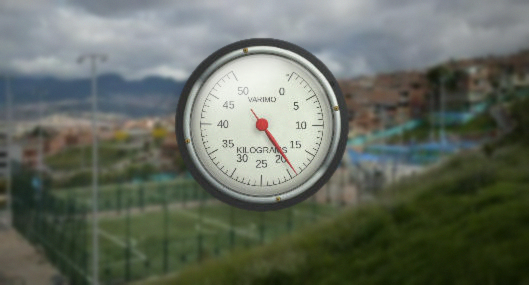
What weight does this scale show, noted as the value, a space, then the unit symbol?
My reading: 19 kg
